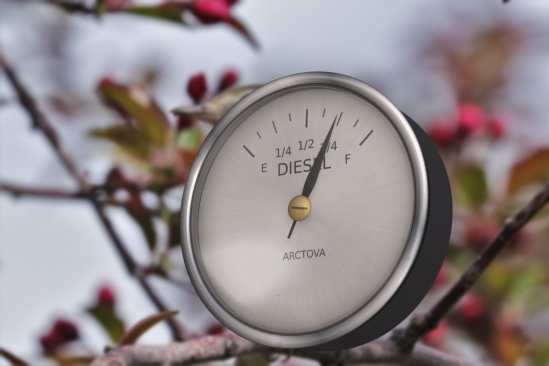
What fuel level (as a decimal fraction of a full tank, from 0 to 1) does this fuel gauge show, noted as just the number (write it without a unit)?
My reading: 0.75
